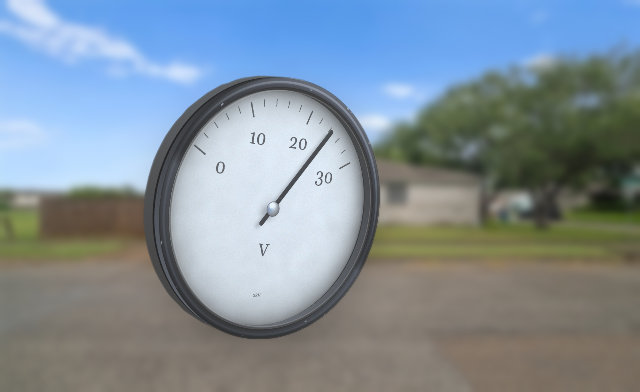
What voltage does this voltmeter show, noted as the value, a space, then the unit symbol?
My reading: 24 V
